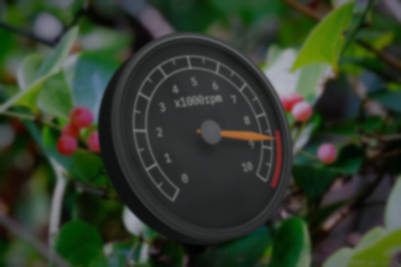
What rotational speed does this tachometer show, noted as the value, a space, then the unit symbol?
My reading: 8750 rpm
